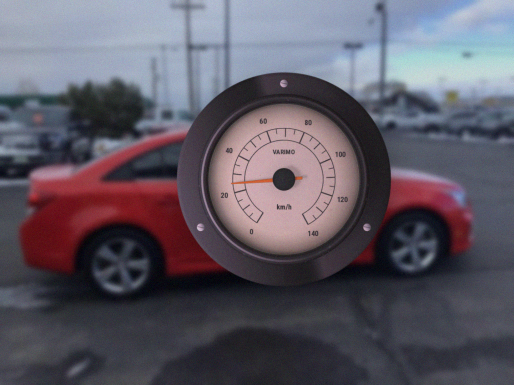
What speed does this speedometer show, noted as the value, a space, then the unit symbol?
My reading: 25 km/h
